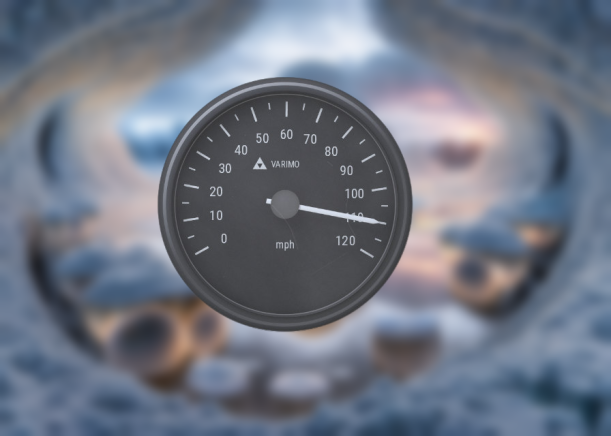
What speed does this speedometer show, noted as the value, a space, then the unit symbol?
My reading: 110 mph
